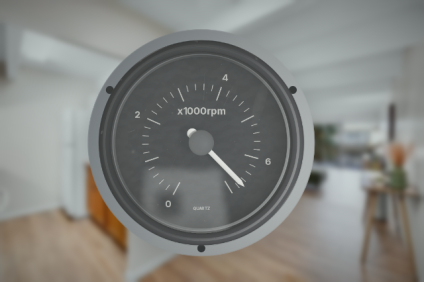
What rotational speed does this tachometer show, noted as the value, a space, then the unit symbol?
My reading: 6700 rpm
